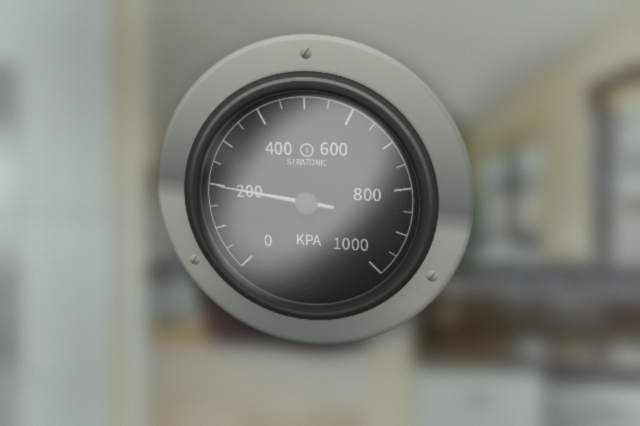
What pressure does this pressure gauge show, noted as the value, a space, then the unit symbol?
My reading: 200 kPa
